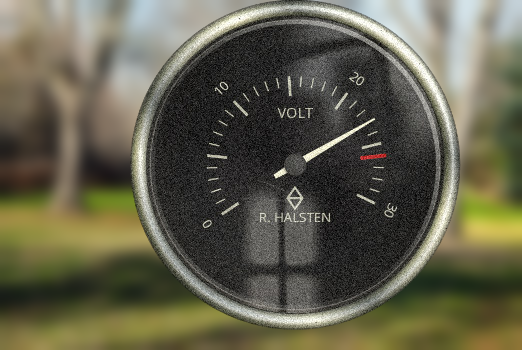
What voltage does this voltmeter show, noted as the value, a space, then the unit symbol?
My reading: 23 V
